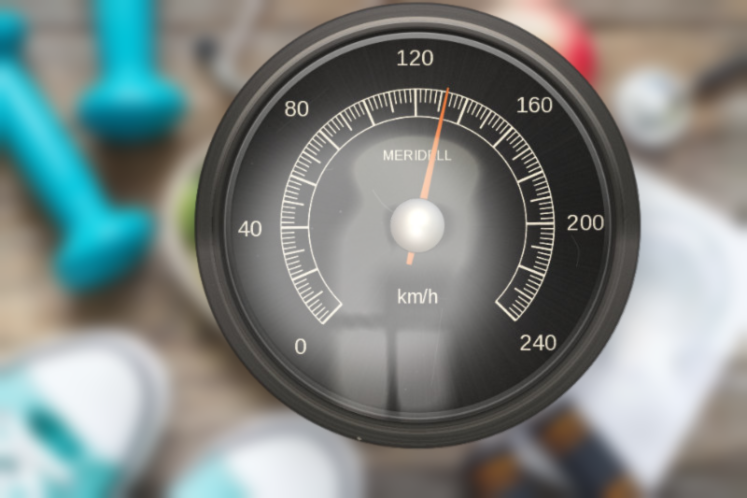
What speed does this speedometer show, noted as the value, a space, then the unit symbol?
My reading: 132 km/h
